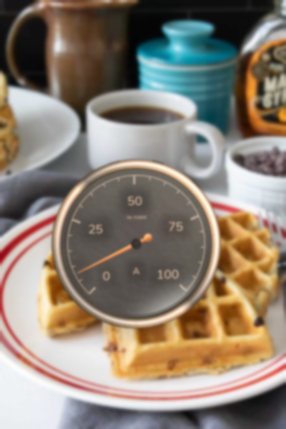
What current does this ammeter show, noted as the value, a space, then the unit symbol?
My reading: 7.5 A
